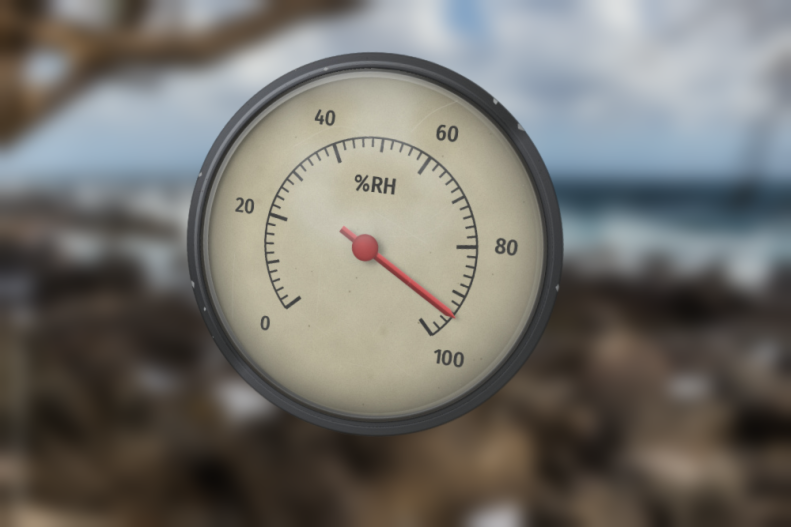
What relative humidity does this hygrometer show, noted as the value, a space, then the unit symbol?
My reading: 94 %
